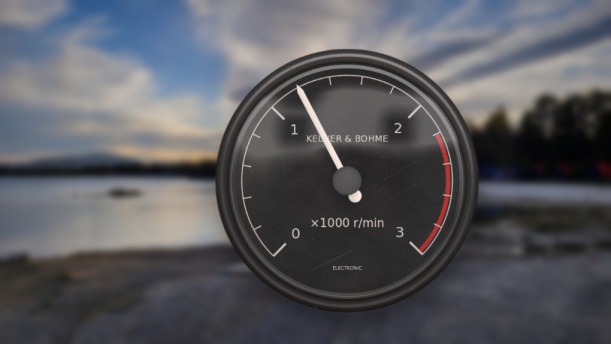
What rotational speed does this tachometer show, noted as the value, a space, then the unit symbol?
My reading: 1200 rpm
